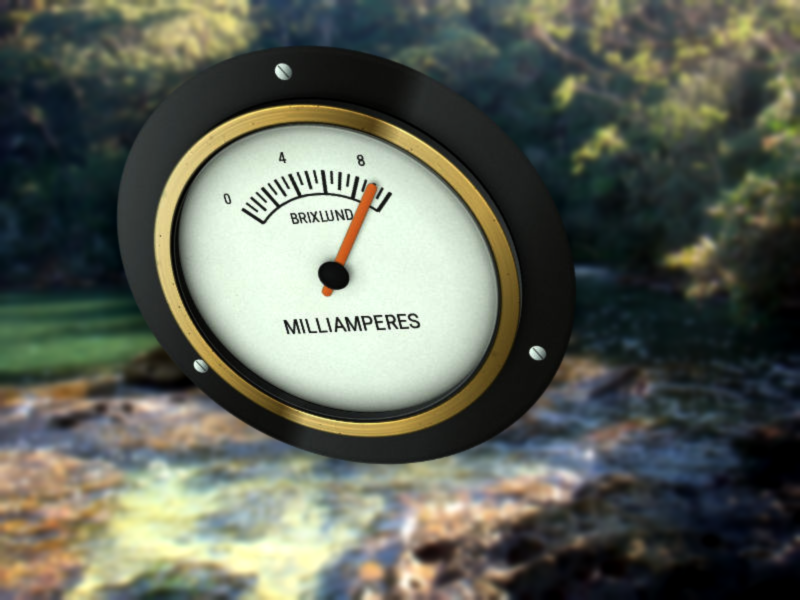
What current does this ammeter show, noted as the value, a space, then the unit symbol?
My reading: 9 mA
